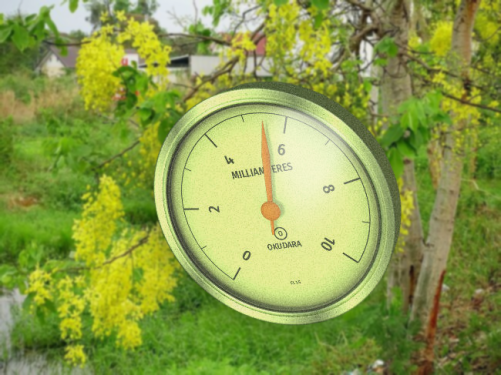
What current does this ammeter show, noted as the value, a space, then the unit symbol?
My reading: 5.5 mA
